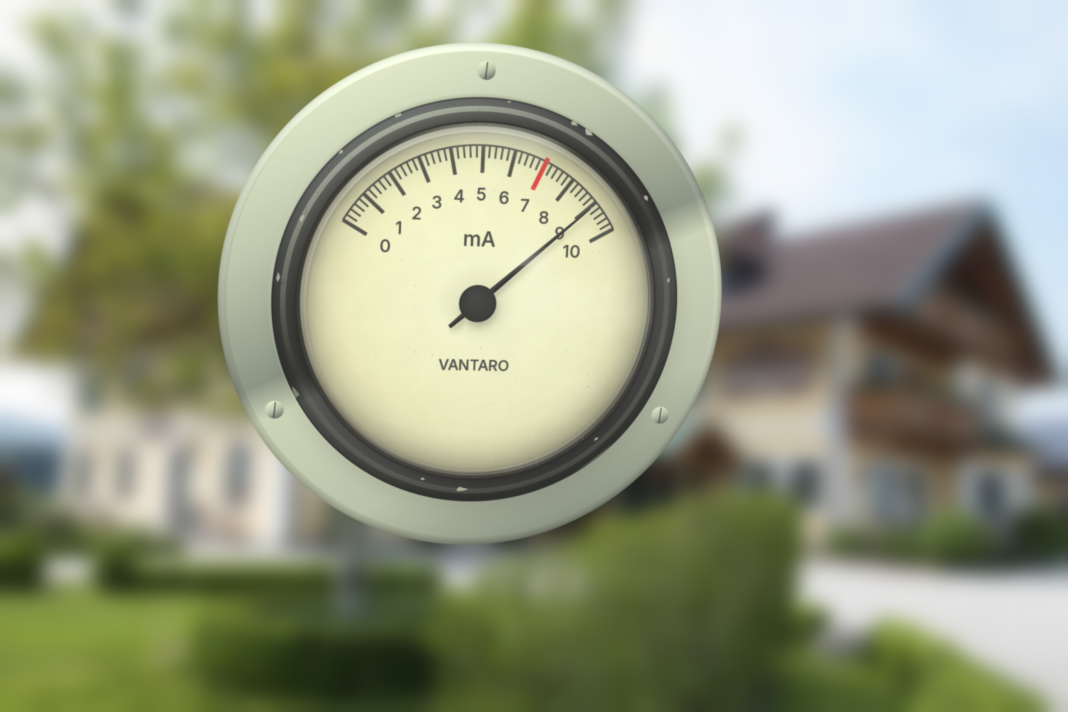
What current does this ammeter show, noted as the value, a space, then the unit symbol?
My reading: 9 mA
